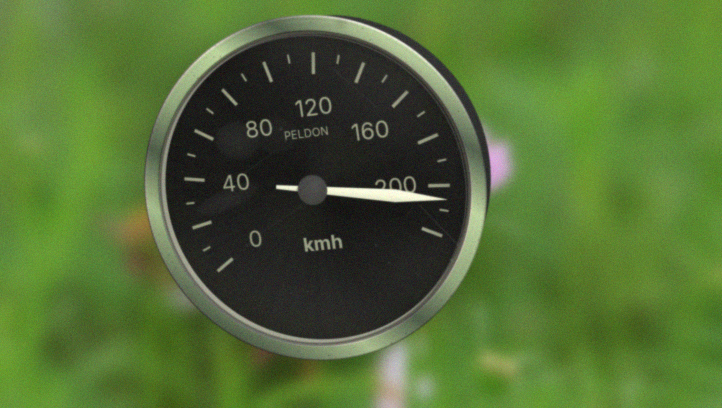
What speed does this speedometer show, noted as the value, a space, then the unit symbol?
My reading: 205 km/h
